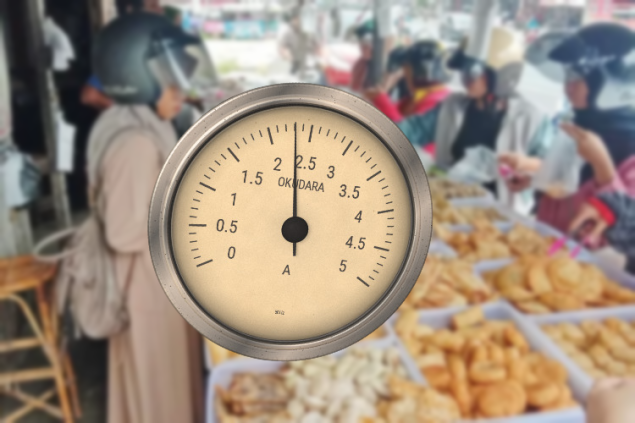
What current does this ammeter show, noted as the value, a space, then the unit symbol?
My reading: 2.3 A
